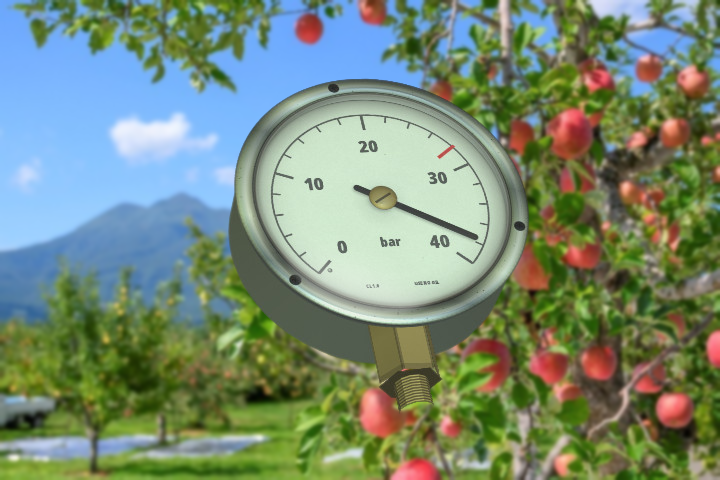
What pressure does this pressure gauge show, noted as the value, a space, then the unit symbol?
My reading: 38 bar
